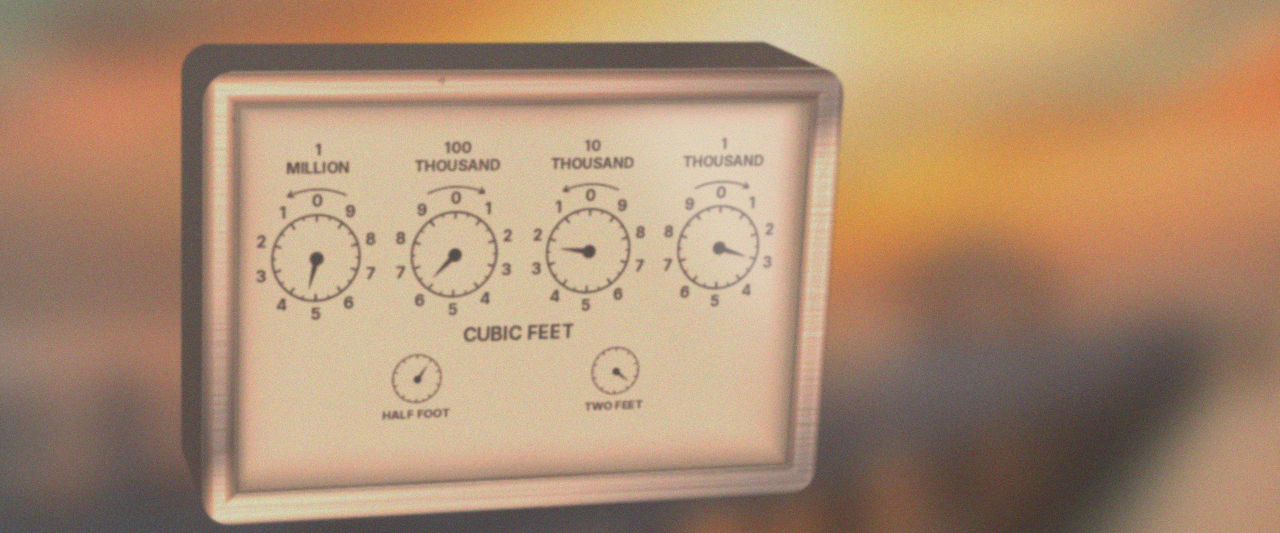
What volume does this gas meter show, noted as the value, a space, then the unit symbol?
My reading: 462300 ft³
